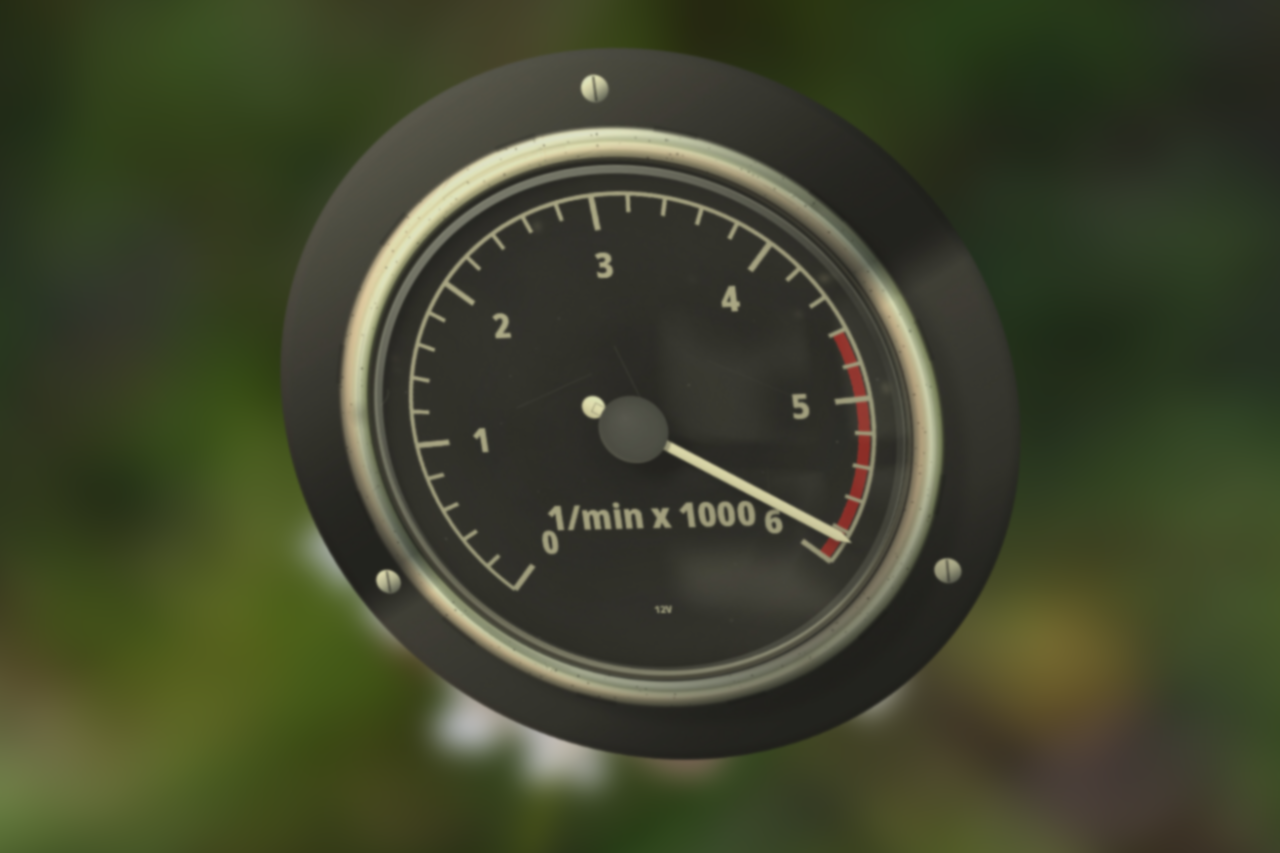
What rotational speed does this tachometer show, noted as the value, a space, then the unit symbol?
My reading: 5800 rpm
